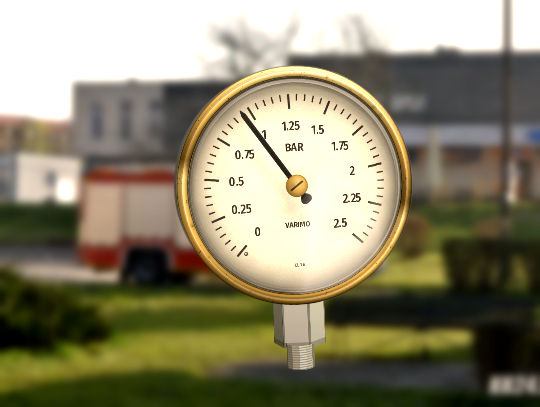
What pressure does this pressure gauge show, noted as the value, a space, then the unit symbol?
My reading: 0.95 bar
